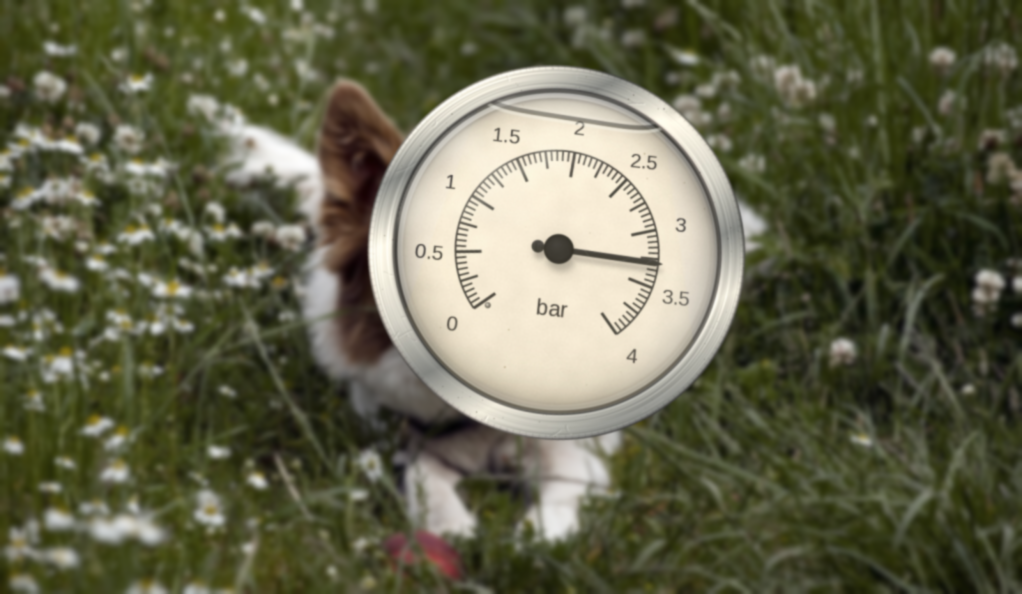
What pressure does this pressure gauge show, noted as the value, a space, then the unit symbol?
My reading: 3.3 bar
